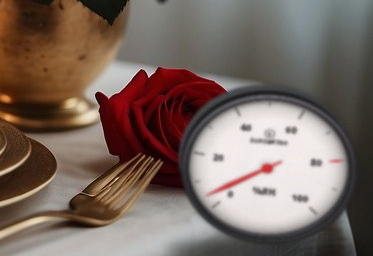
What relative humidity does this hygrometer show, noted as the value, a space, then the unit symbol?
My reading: 5 %
